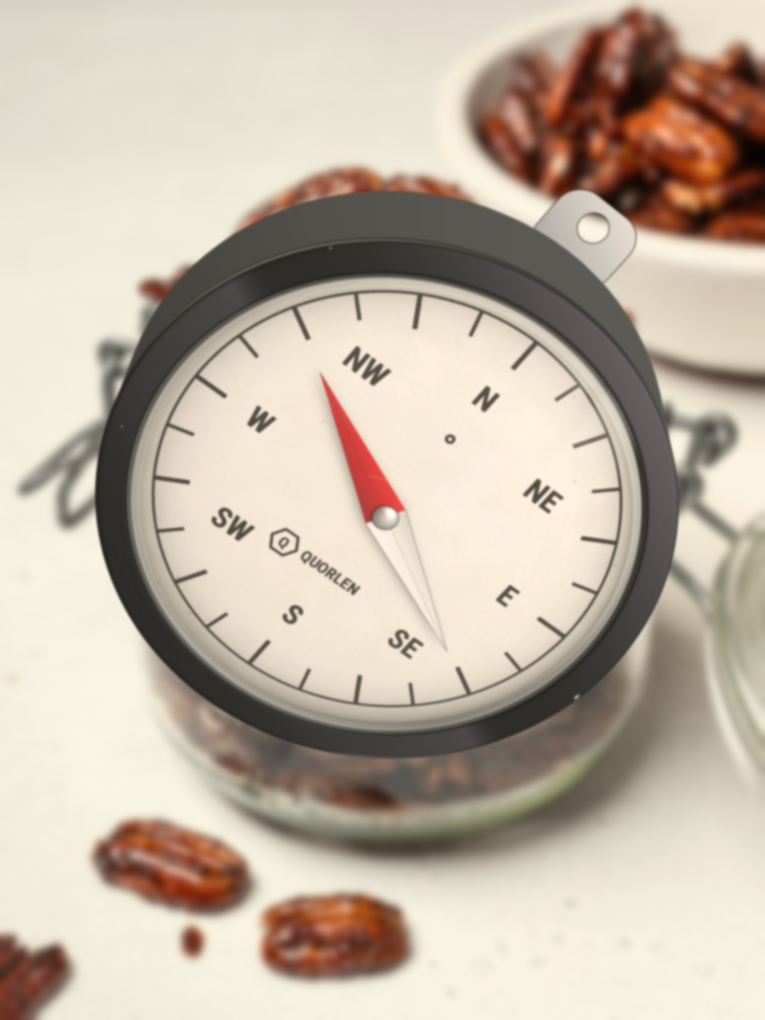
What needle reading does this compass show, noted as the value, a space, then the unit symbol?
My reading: 300 °
